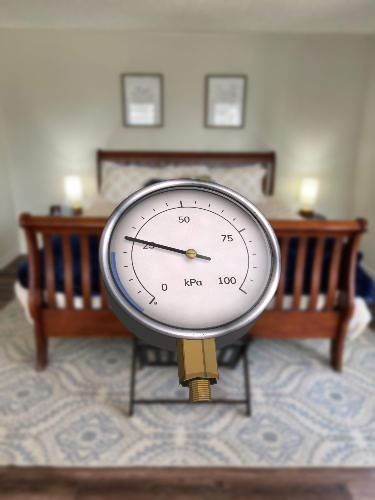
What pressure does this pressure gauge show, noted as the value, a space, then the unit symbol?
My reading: 25 kPa
